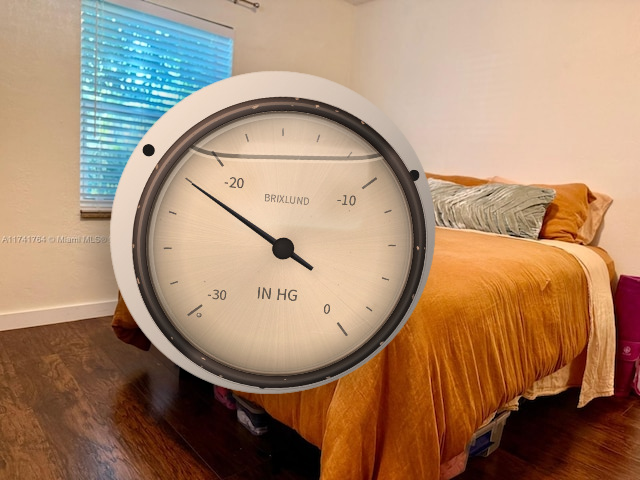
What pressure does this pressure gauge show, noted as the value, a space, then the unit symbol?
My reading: -22 inHg
